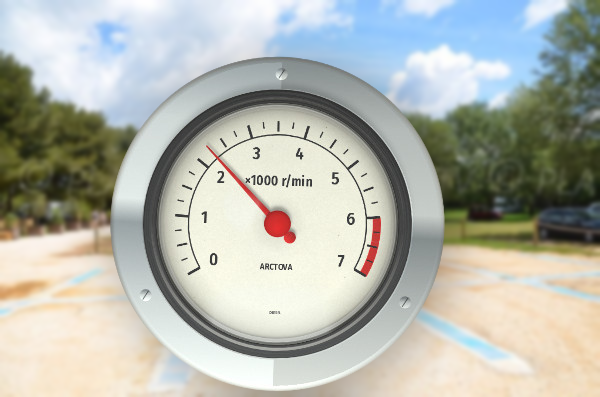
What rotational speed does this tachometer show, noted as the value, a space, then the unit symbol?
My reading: 2250 rpm
